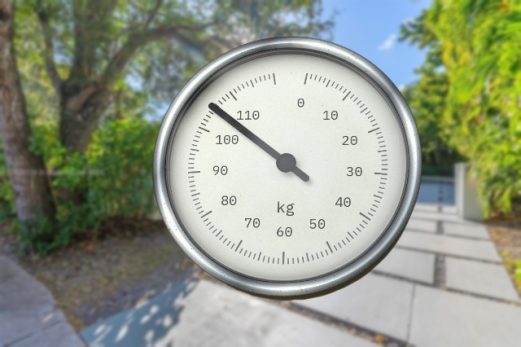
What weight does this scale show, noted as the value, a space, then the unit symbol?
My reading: 105 kg
